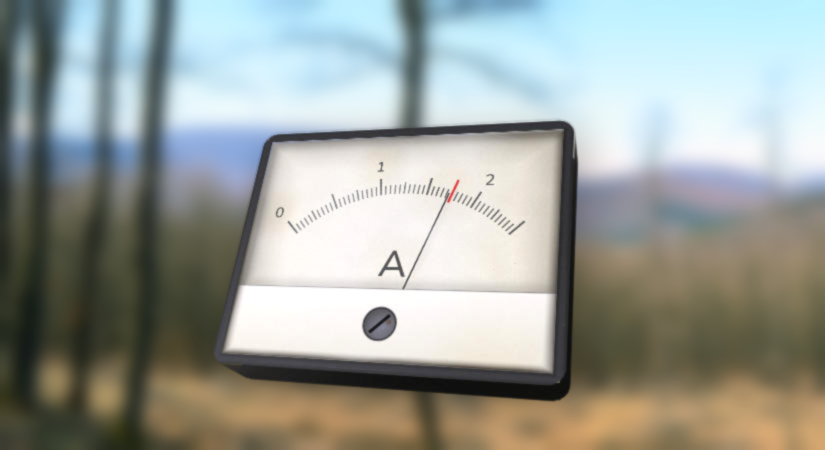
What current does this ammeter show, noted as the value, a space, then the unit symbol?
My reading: 1.75 A
